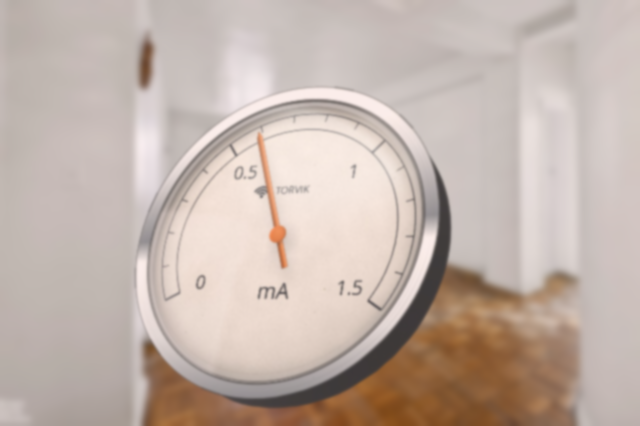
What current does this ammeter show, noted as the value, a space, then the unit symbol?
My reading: 0.6 mA
